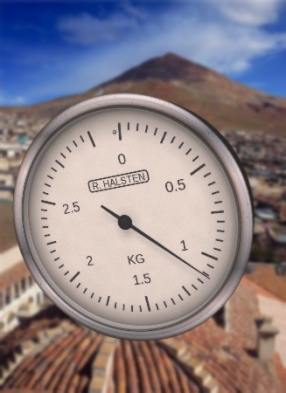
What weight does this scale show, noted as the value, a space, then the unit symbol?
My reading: 1.1 kg
